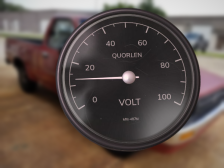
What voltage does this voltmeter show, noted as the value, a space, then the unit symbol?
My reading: 12.5 V
